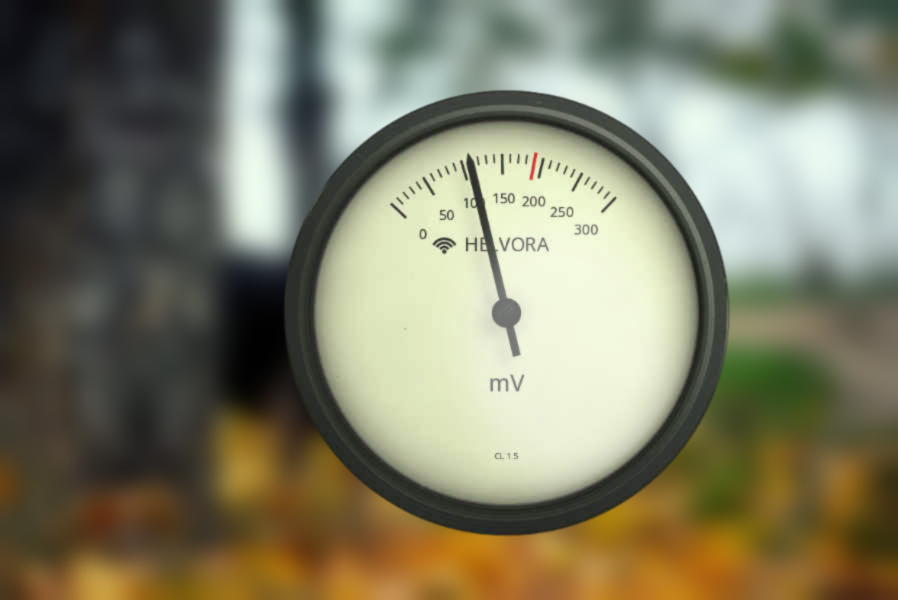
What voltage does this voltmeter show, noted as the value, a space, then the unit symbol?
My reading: 110 mV
